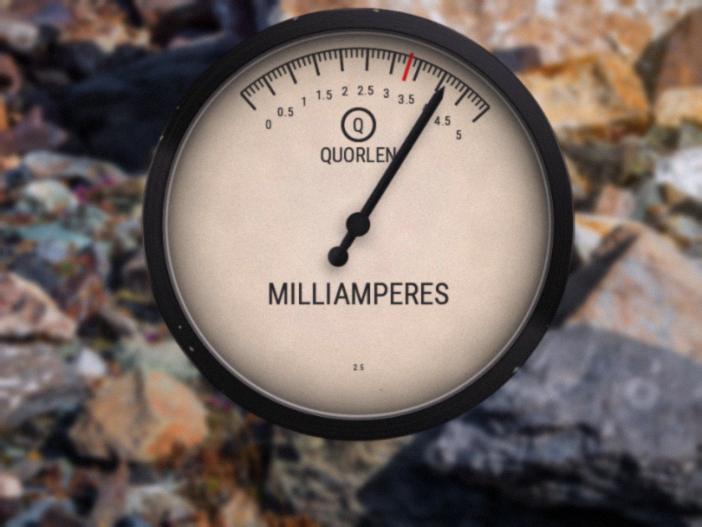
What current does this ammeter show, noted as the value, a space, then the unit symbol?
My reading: 4.1 mA
